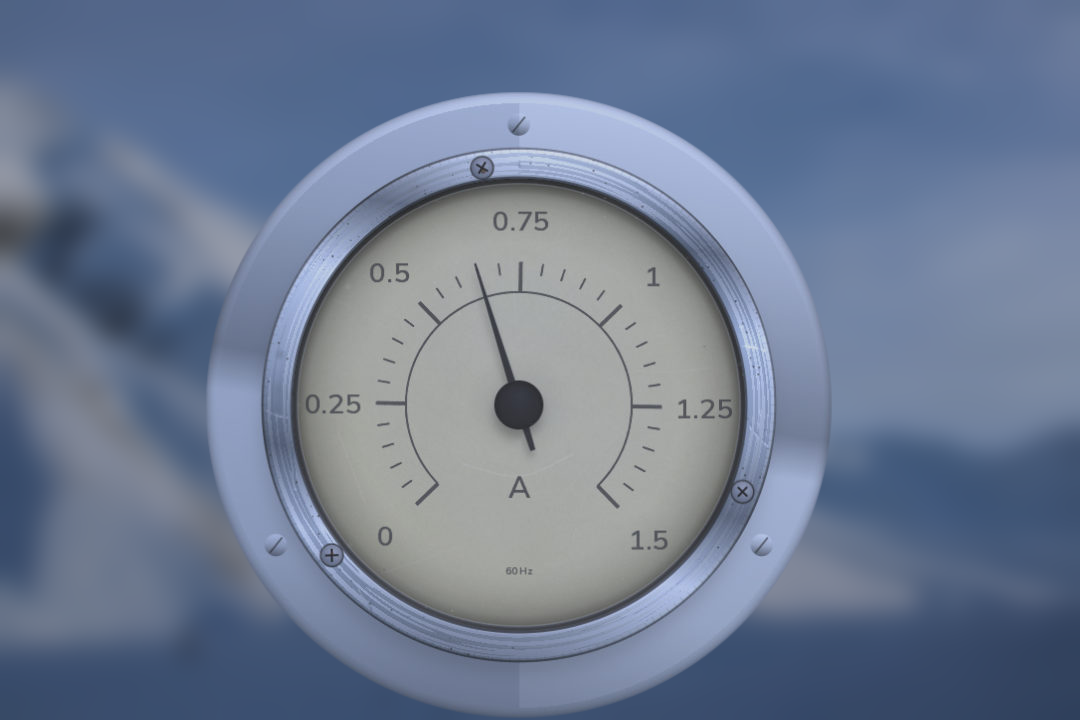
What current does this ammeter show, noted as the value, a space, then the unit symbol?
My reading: 0.65 A
